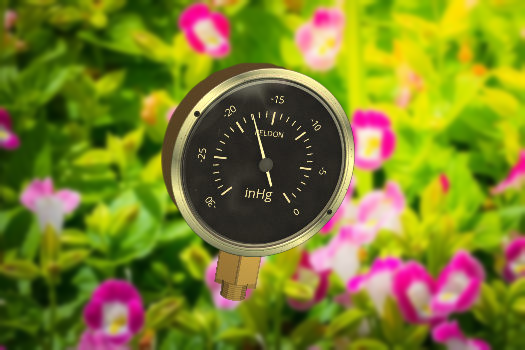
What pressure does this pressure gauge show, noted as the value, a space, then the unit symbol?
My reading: -18 inHg
